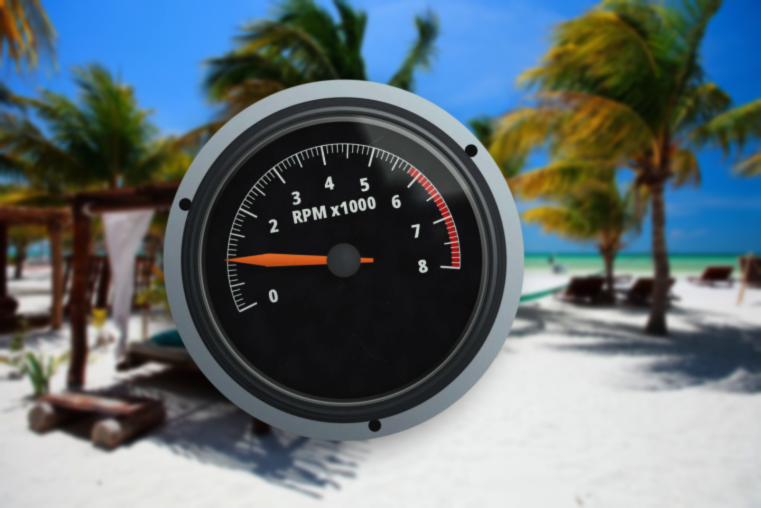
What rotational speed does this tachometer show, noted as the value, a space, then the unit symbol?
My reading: 1000 rpm
